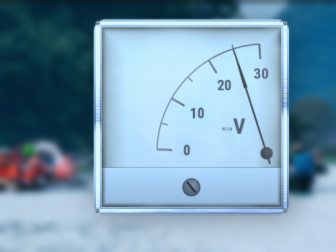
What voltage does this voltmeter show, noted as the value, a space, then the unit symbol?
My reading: 25 V
